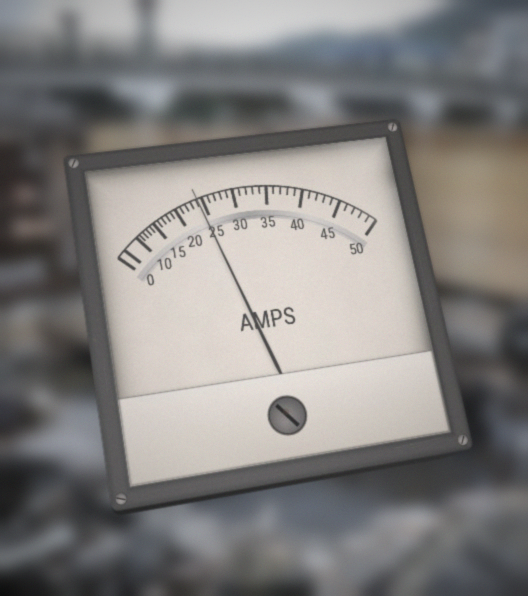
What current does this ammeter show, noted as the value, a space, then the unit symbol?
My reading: 24 A
